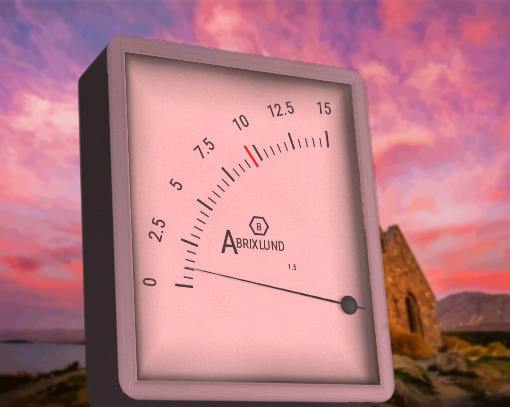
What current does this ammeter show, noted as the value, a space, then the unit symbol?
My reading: 1 A
